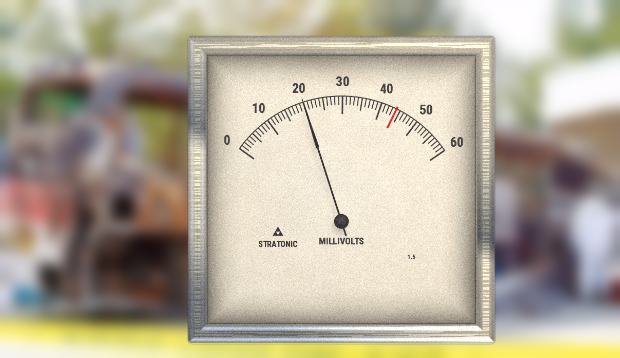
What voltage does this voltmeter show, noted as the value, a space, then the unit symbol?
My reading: 20 mV
